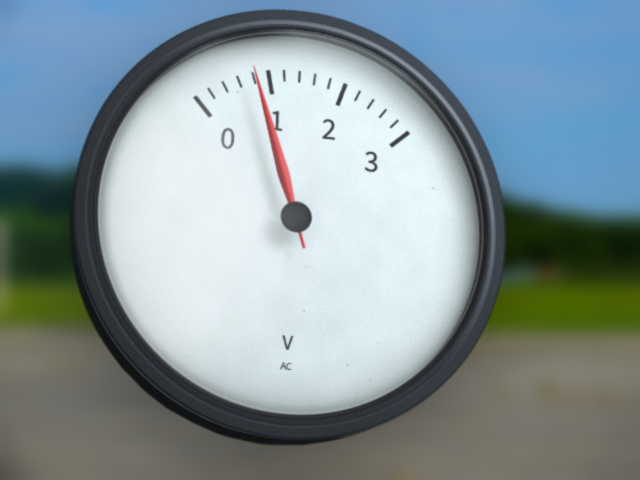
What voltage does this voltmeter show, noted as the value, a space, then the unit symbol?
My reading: 0.8 V
